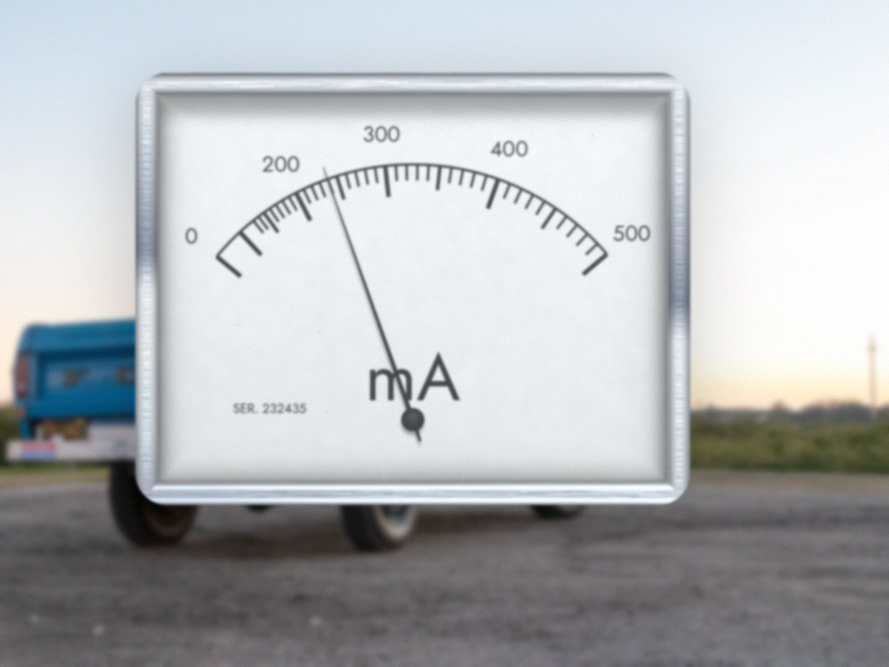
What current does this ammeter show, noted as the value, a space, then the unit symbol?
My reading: 240 mA
